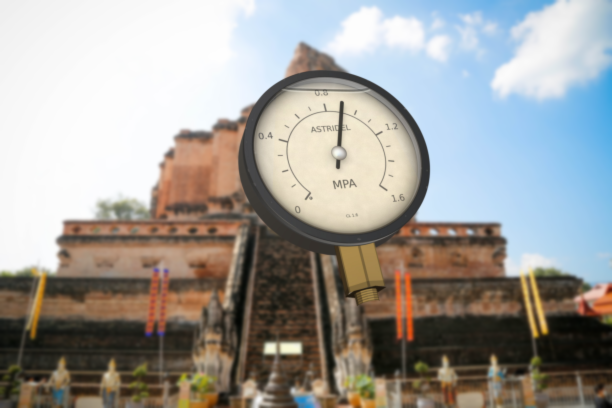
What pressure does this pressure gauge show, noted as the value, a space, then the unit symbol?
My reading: 0.9 MPa
